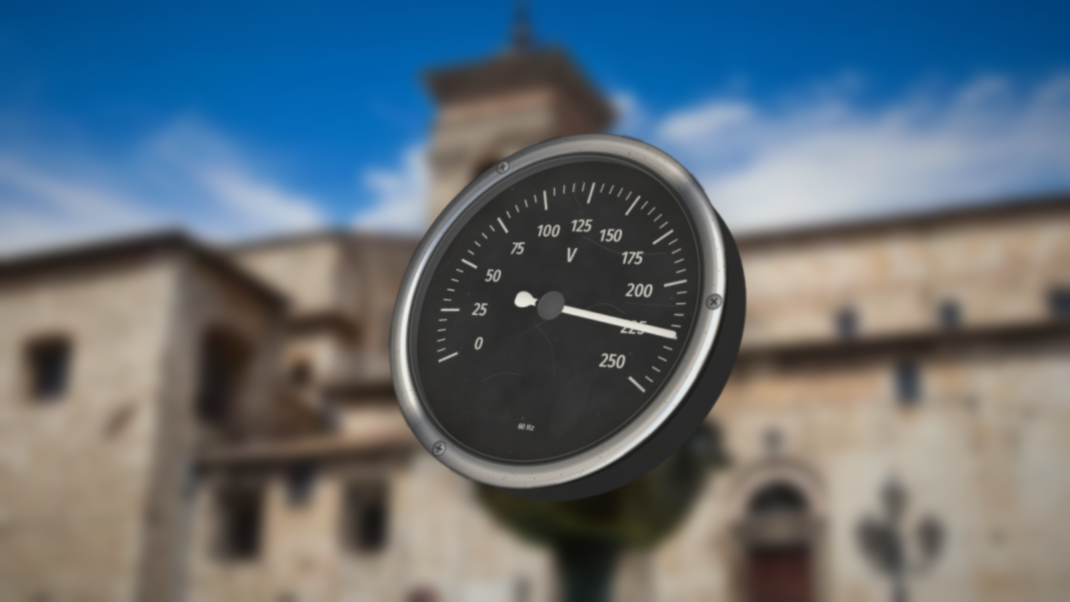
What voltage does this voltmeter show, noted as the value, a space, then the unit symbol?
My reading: 225 V
